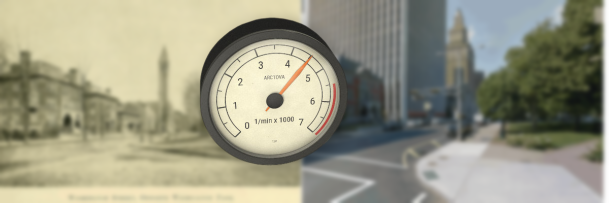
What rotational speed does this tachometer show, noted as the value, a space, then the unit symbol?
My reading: 4500 rpm
